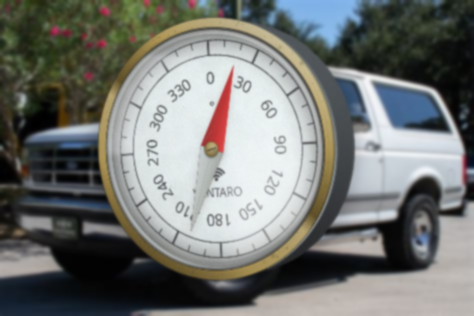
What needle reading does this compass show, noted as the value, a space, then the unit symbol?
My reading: 20 °
